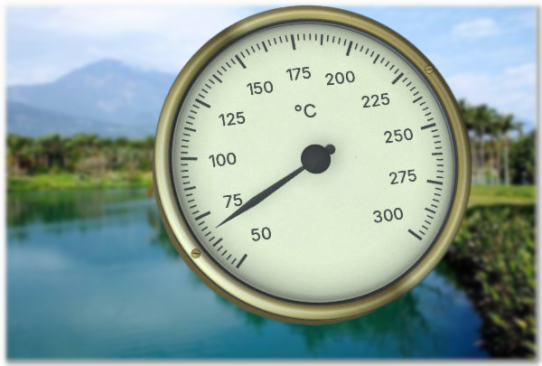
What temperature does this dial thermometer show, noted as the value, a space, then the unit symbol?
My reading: 67.5 °C
